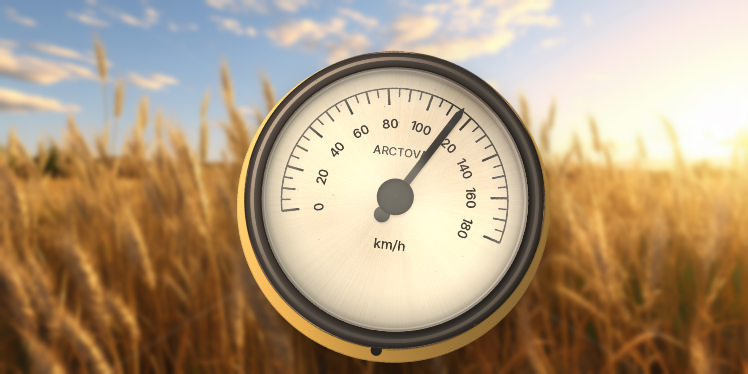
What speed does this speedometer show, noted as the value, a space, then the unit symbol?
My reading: 115 km/h
